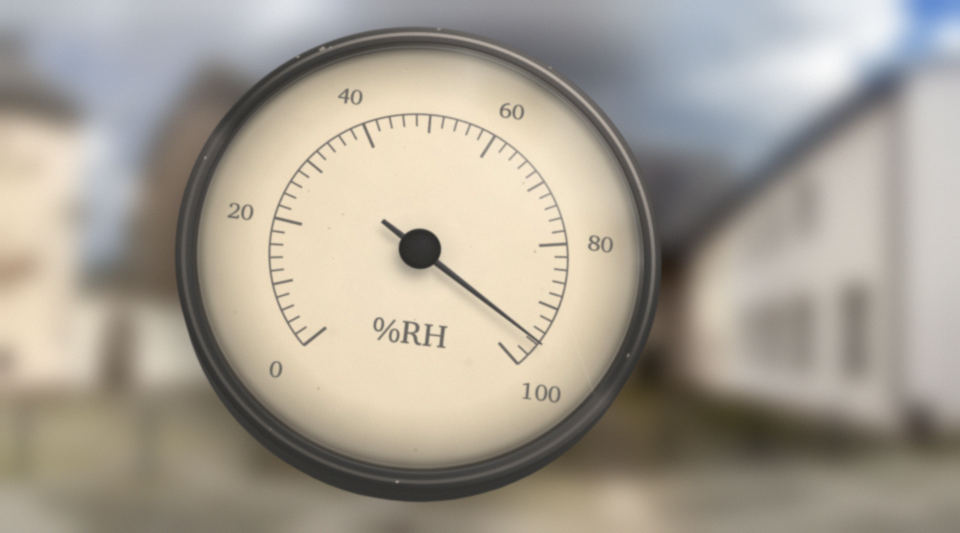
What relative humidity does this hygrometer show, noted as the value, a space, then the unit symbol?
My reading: 96 %
